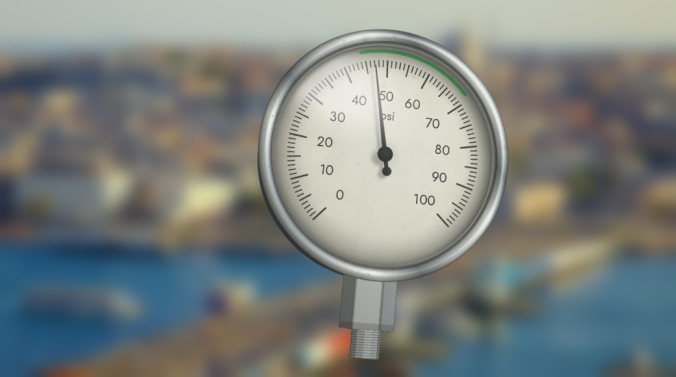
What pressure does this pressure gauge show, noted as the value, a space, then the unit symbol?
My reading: 47 psi
